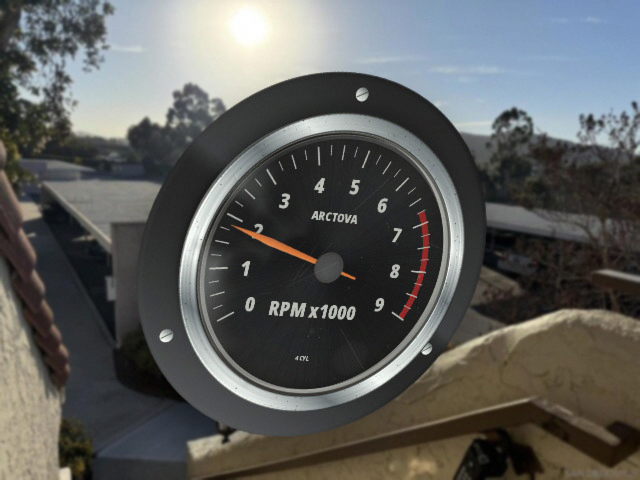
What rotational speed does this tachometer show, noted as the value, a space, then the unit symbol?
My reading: 1875 rpm
